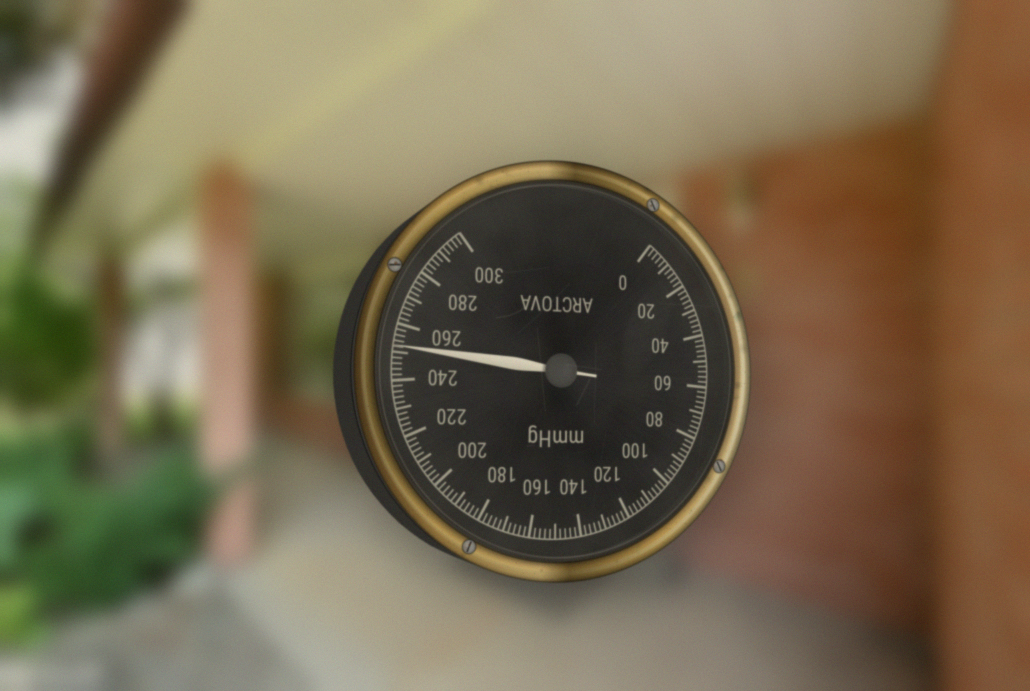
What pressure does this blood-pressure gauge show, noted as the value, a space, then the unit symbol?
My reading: 252 mmHg
